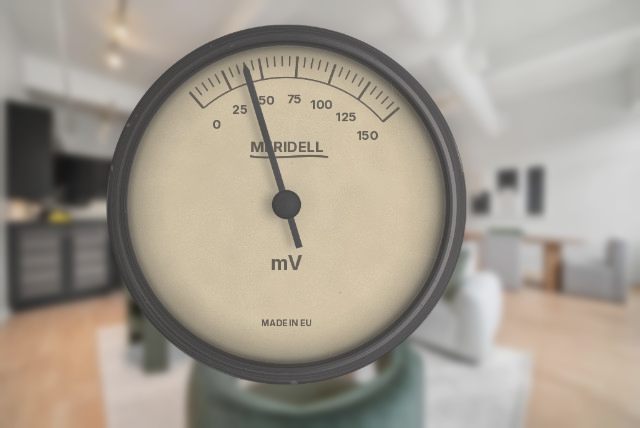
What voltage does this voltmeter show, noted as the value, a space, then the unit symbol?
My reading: 40 mV
